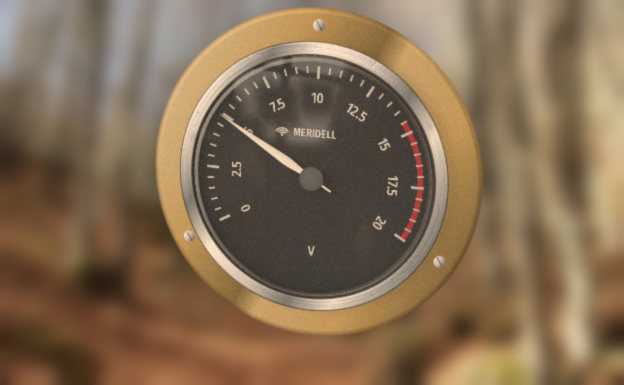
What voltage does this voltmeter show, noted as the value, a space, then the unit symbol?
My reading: 5 V
